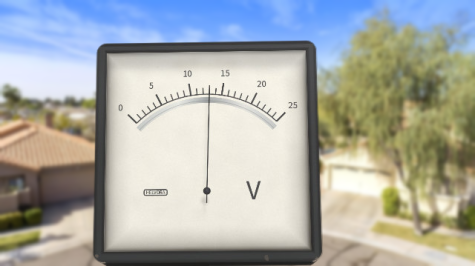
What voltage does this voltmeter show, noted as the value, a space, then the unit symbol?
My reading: 13 V
